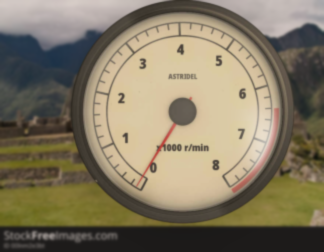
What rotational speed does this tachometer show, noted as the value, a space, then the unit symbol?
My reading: 100 rpm
